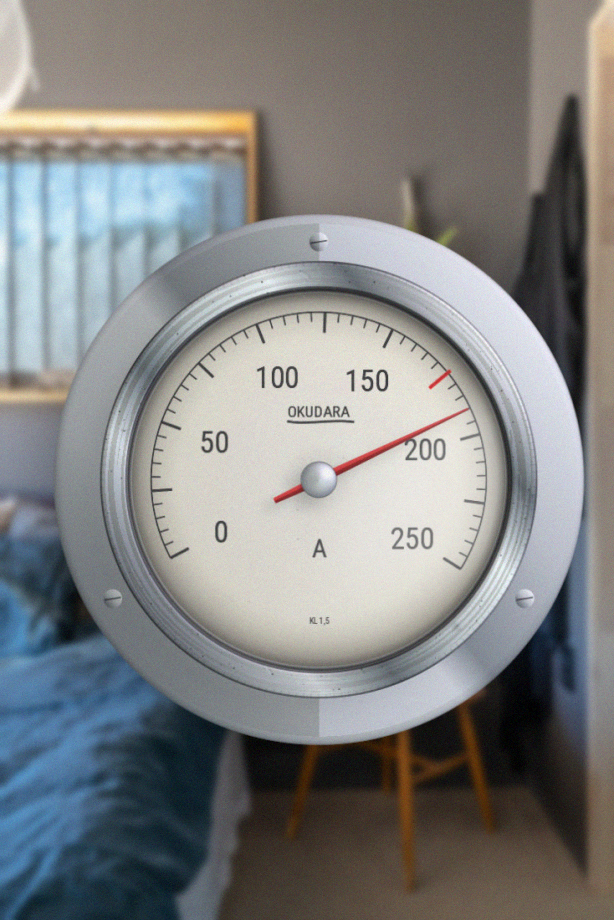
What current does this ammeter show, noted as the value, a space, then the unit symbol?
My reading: 190 A
